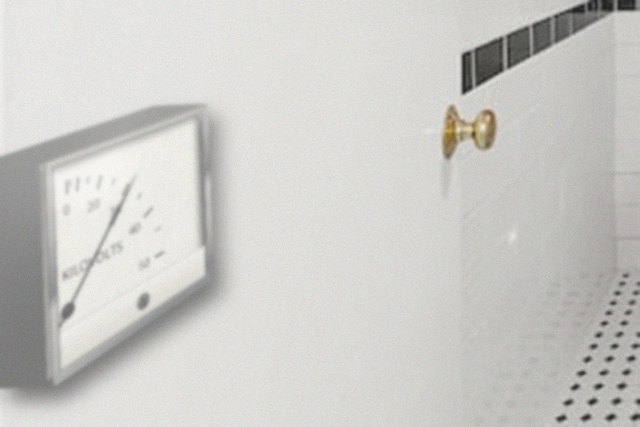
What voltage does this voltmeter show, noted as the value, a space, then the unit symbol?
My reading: 30 kV
